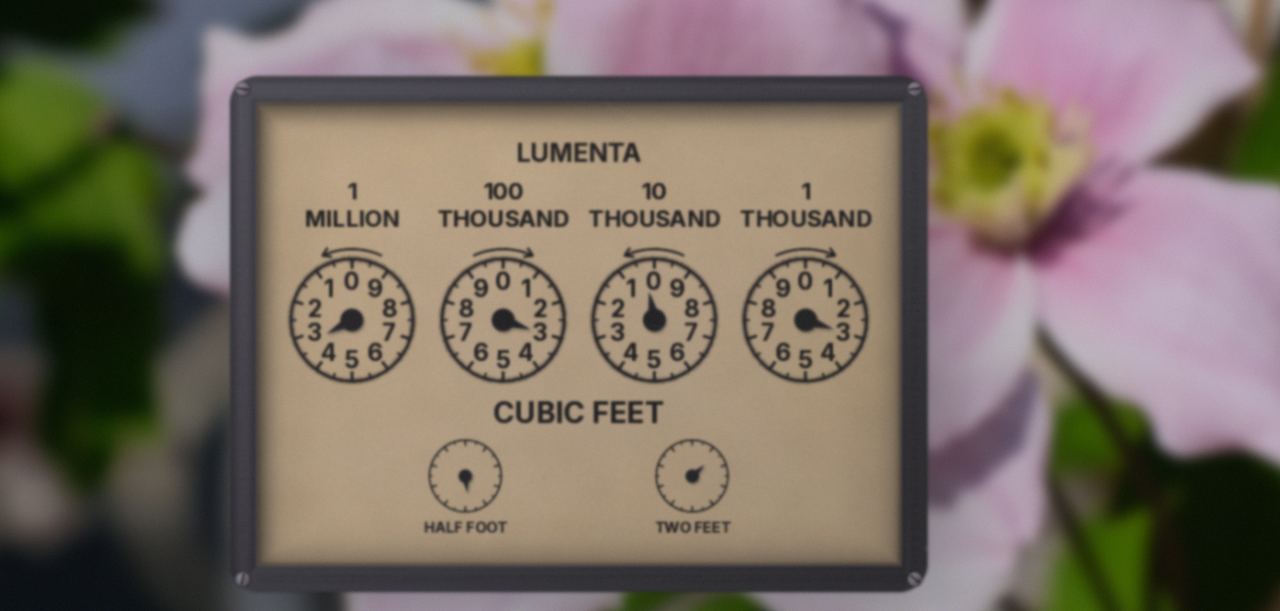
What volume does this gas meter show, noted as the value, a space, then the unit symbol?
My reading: 330300 ft³
